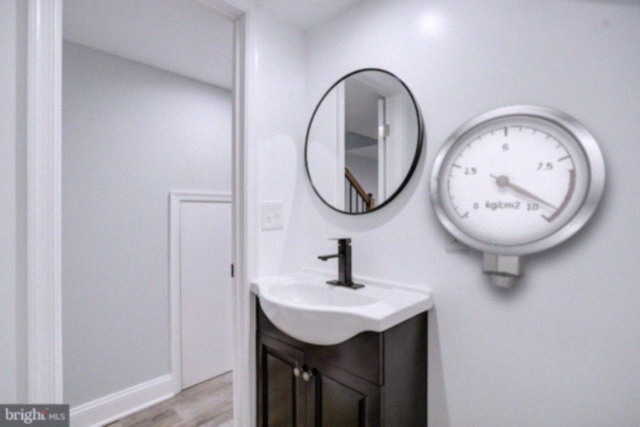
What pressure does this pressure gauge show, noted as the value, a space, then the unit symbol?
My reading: 9.5 kg/cm²
